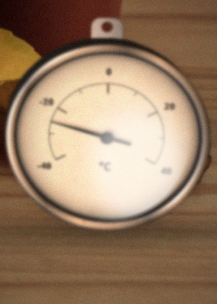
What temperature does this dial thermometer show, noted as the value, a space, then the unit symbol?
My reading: -25 °C
